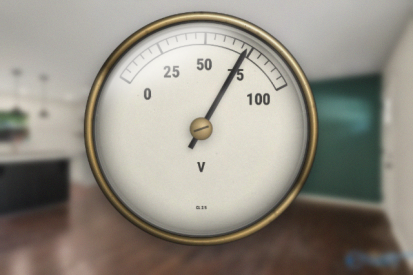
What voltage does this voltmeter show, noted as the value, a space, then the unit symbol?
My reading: 72.5 V
